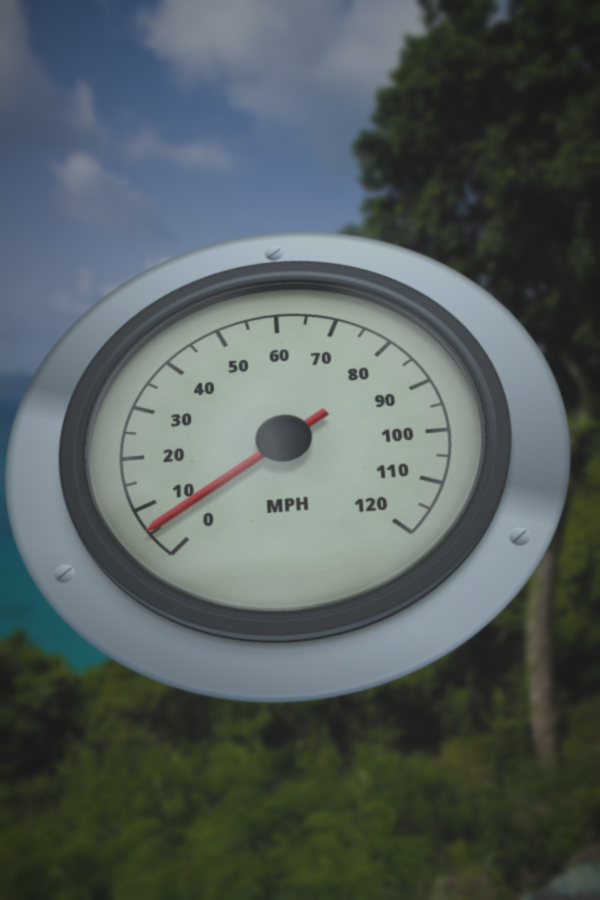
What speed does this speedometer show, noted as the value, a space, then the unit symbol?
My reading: 5 mph
